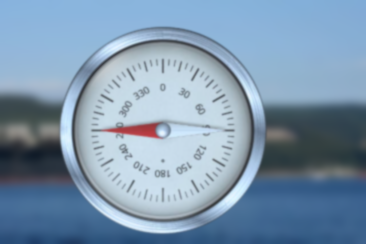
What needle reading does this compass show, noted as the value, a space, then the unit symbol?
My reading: 270 °
